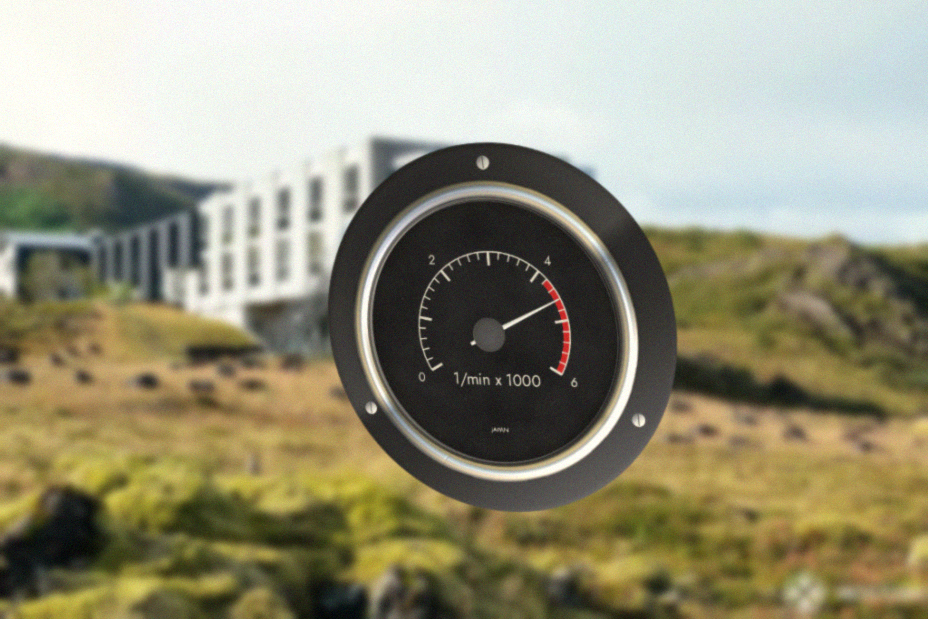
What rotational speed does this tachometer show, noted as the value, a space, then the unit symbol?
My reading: 4600 rpm
